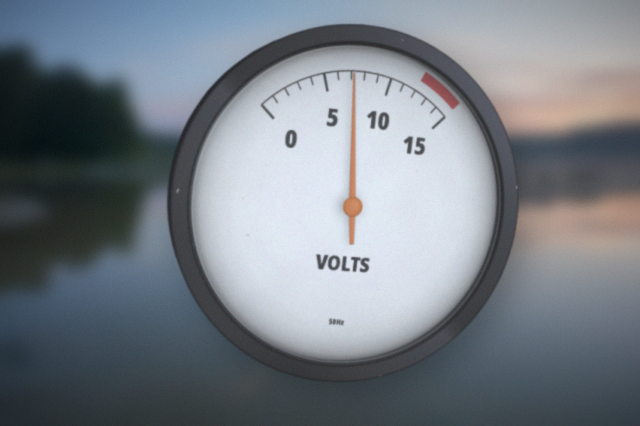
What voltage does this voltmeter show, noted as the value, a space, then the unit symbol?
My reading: 7 V
